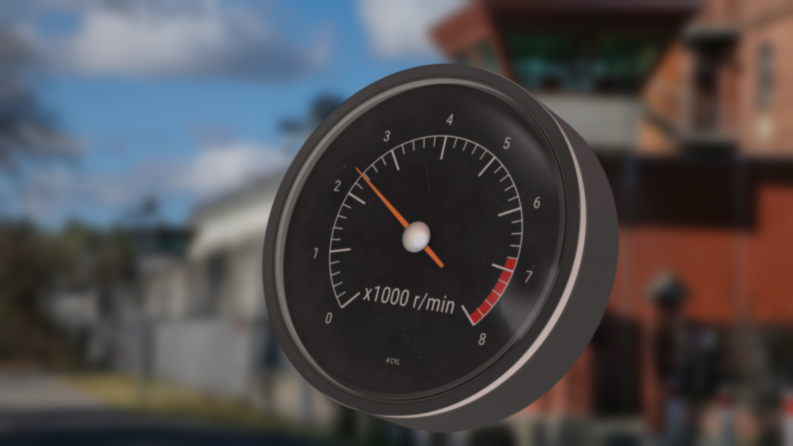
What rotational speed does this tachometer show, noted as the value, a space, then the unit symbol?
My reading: 2400 rpm
